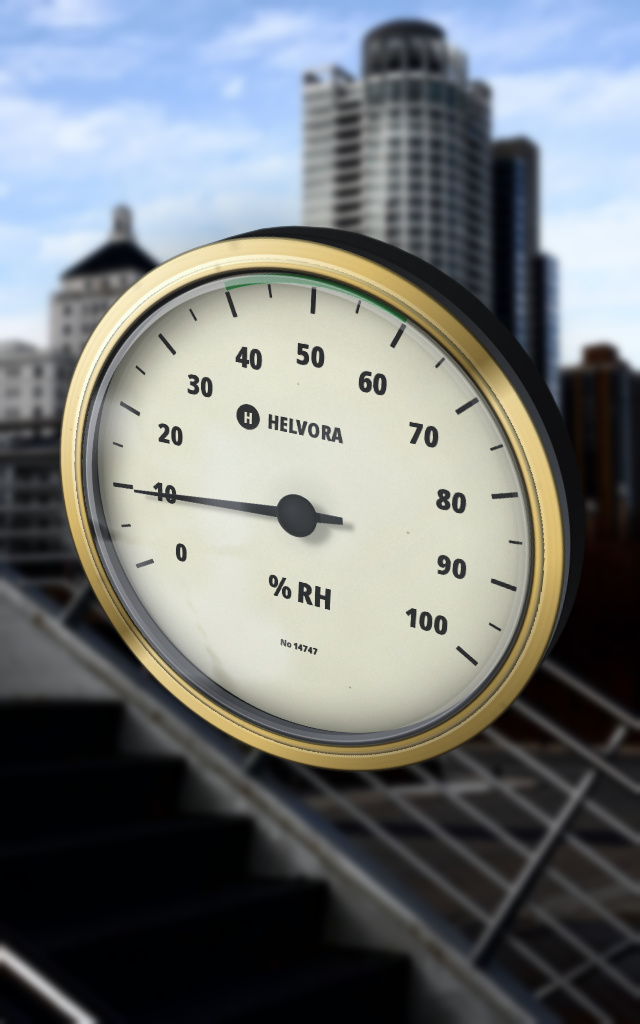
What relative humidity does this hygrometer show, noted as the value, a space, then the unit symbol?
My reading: 10 %
